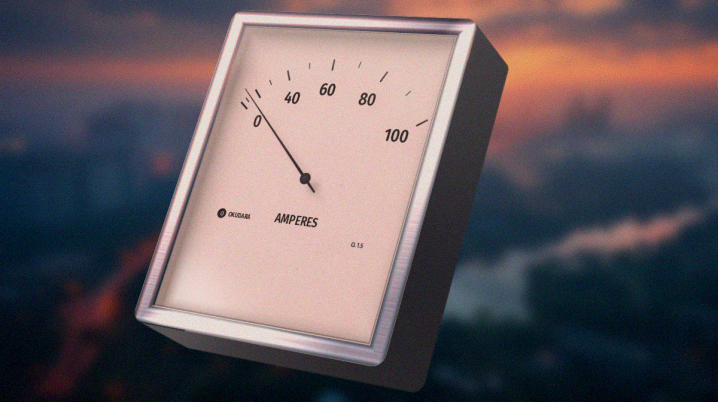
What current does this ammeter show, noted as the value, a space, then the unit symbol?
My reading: 15 A
